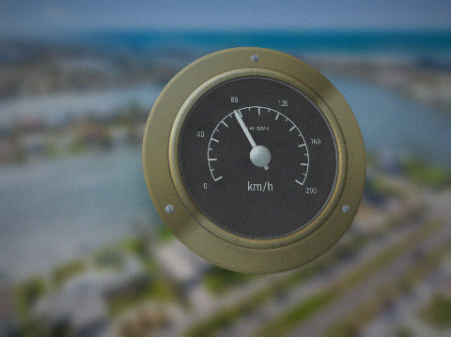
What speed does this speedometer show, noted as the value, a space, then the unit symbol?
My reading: 75 km/h
